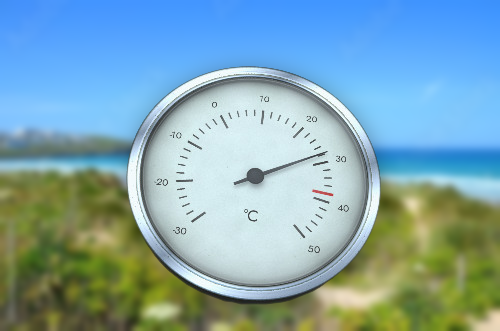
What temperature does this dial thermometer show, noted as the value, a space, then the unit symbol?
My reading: 28 °C
